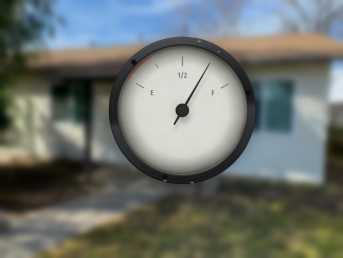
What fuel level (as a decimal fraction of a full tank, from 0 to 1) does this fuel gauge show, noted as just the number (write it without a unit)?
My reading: 0.75
